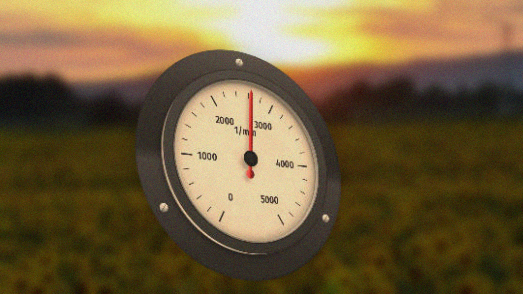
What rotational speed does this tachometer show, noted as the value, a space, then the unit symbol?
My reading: 2600 rpm
